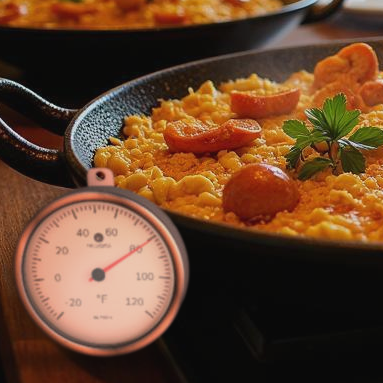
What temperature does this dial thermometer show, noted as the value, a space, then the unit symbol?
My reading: 80 °F
